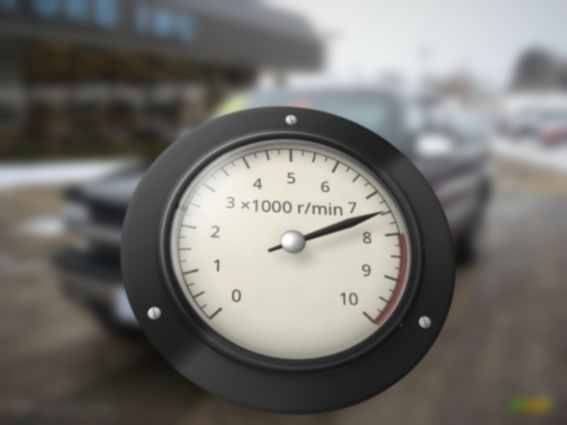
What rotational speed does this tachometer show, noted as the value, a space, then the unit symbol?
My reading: 7500 rpm
